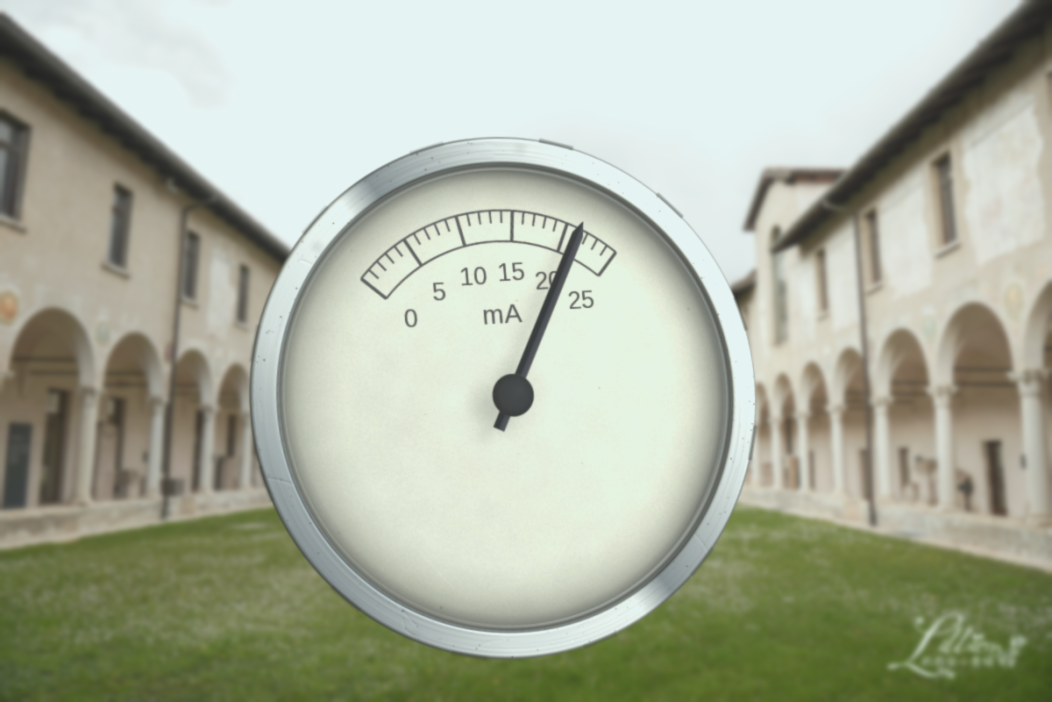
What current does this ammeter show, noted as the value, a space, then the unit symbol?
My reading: 21 mA
